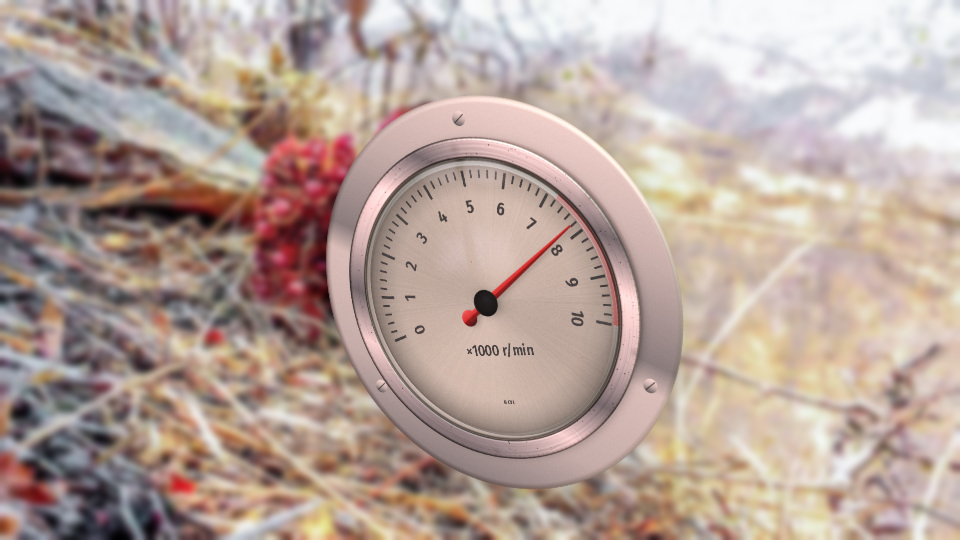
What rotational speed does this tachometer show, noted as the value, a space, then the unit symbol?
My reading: 7800 rpm
